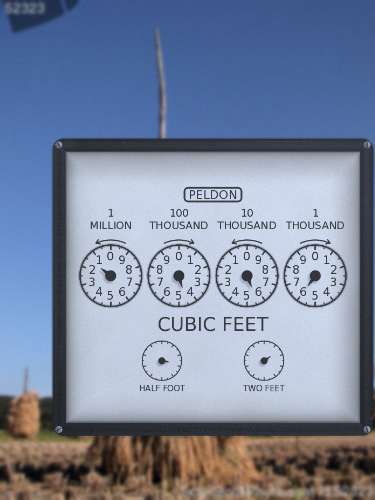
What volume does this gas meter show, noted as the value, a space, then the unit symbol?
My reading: 145600 ft³
